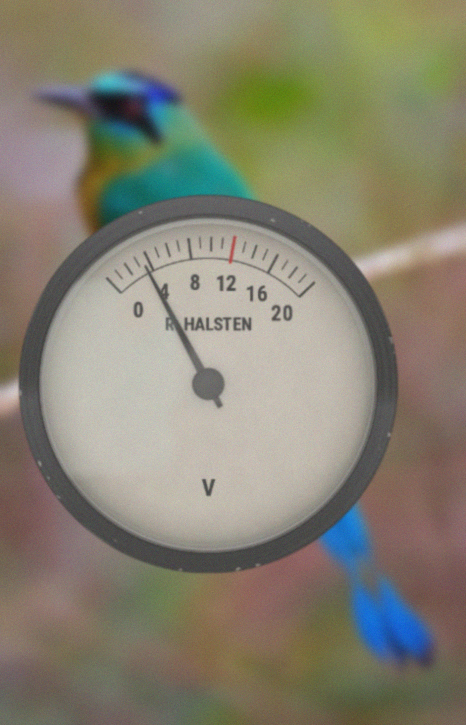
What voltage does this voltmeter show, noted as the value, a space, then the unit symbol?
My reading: 3.5 V
